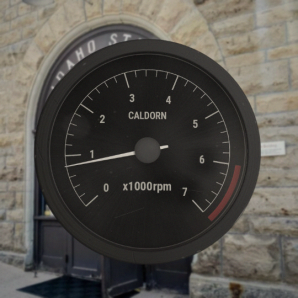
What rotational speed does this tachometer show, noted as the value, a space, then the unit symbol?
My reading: 800 rpm
